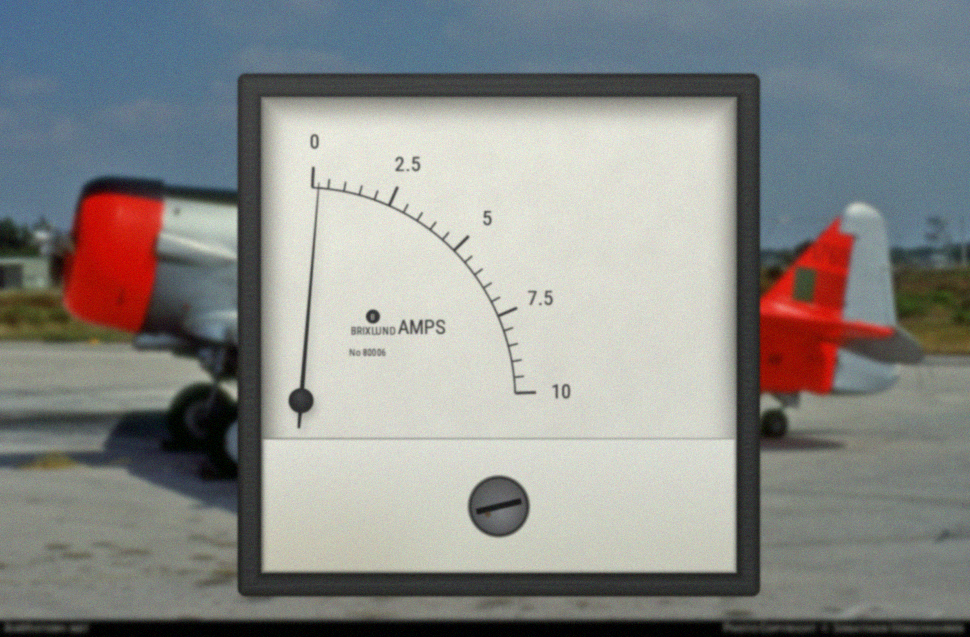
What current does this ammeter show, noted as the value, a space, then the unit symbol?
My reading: 0.25 A
